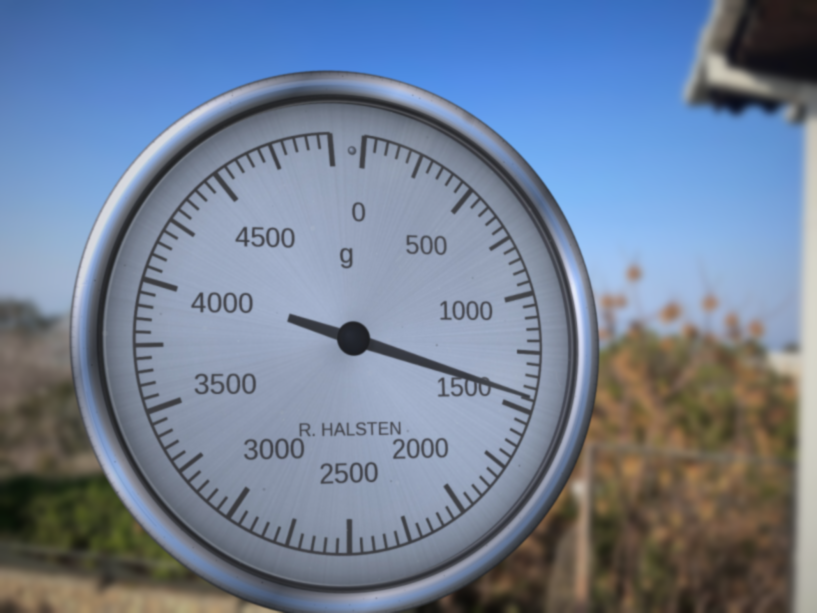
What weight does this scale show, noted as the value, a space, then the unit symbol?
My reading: 1450 g
